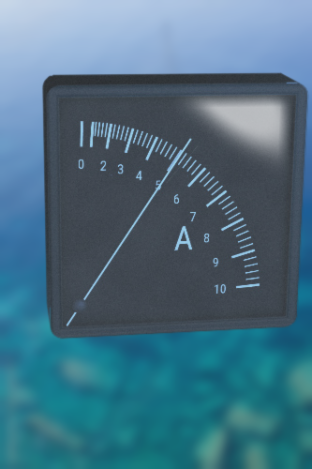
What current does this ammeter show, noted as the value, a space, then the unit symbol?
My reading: 5 A
